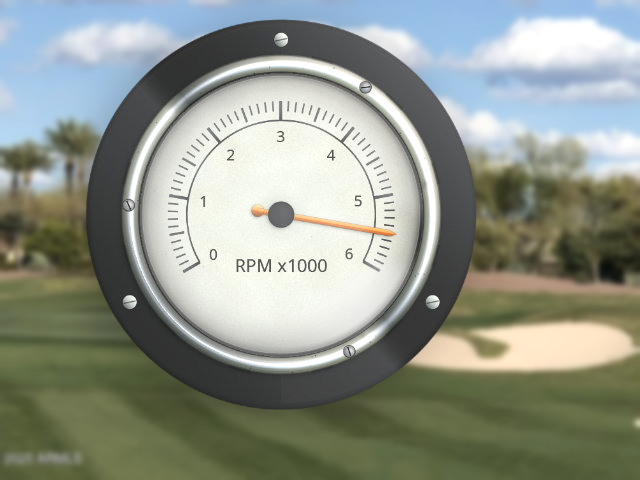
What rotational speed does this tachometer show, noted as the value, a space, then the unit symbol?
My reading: 5500 rpm
